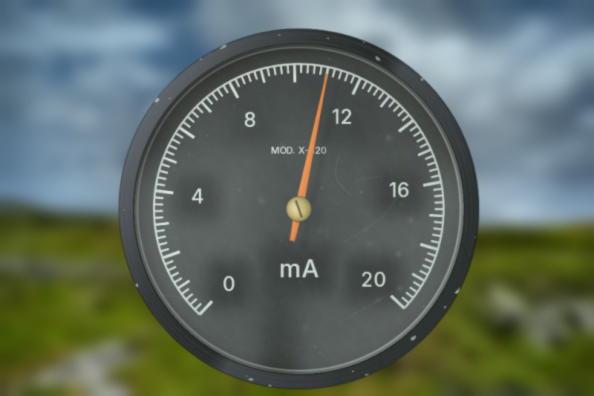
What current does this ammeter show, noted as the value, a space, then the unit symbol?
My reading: 11 mA
